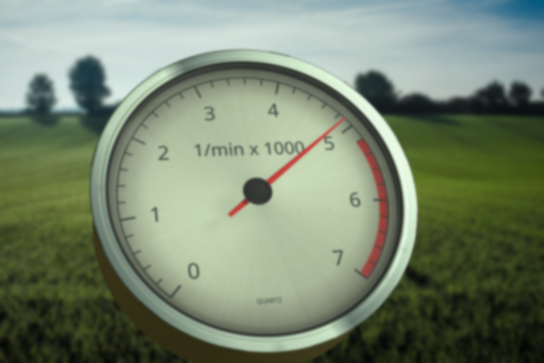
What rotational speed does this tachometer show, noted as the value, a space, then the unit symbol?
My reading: 4900 rpm
